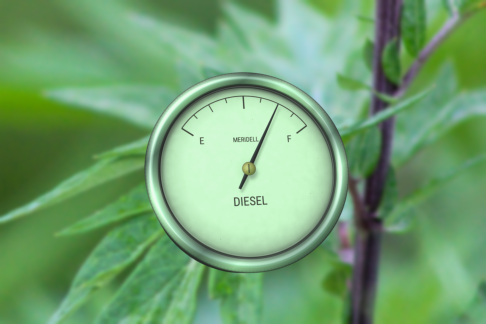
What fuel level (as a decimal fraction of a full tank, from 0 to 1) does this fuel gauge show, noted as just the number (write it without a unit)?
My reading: 0.75
